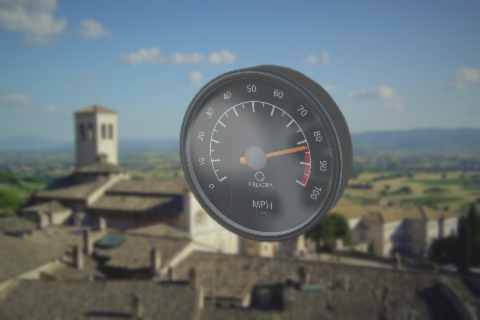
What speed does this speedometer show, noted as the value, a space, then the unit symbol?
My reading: 82.5 mph
